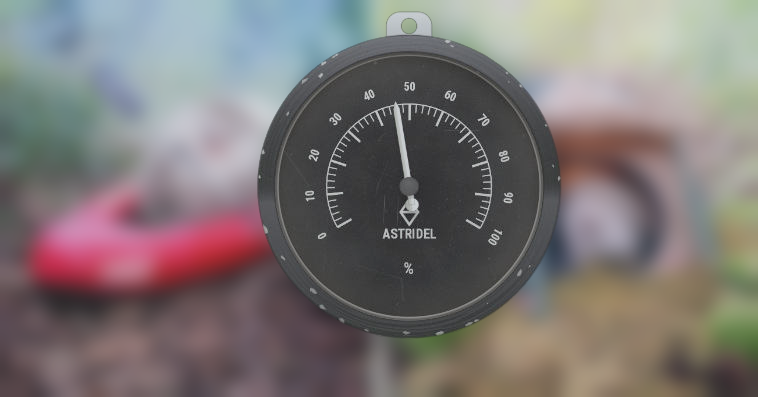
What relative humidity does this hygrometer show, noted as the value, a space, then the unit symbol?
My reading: 46 %
